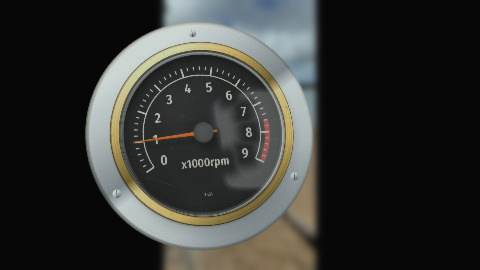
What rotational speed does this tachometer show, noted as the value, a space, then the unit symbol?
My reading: 1000 rpm
